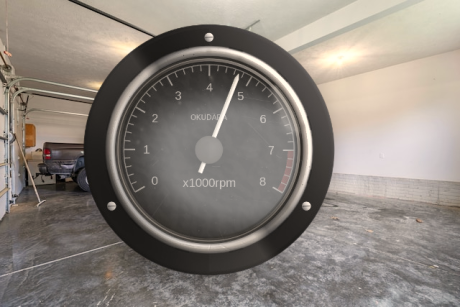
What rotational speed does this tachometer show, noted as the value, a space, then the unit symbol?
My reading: 4700 rpm
